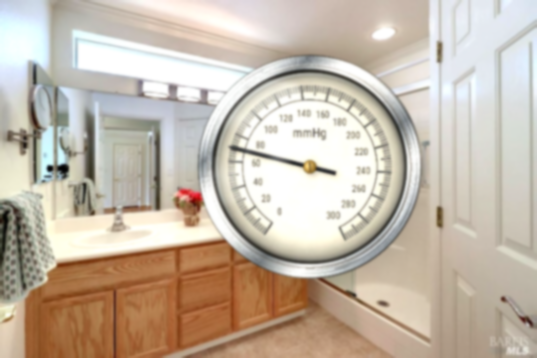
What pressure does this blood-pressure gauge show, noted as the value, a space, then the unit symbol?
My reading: 70 mmHg
